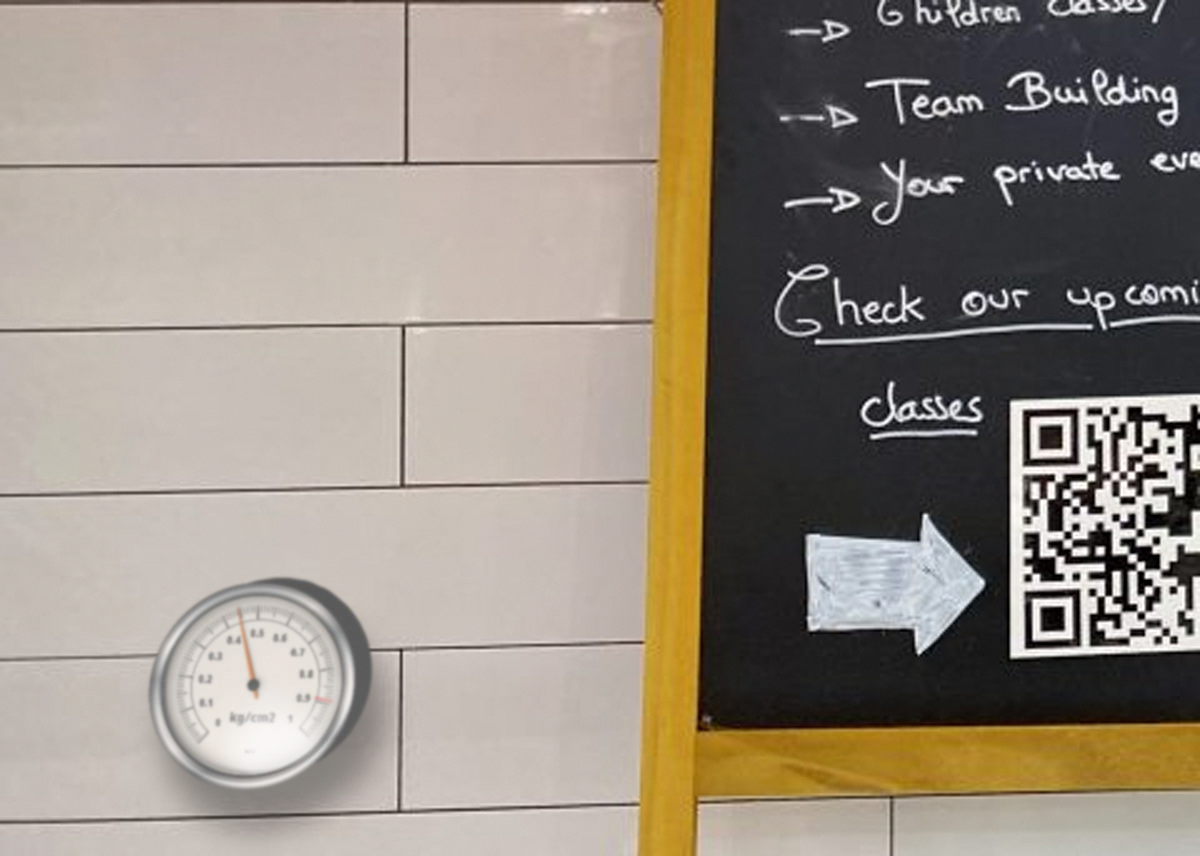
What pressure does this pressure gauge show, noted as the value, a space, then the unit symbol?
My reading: 0.45 kg/cm²
